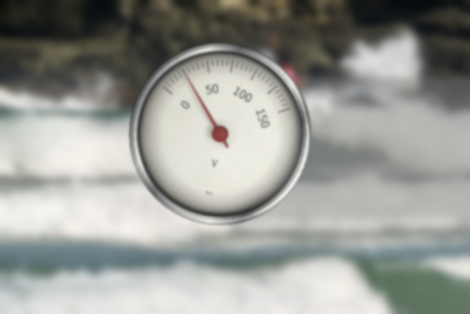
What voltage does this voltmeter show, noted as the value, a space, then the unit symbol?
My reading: 25 V
